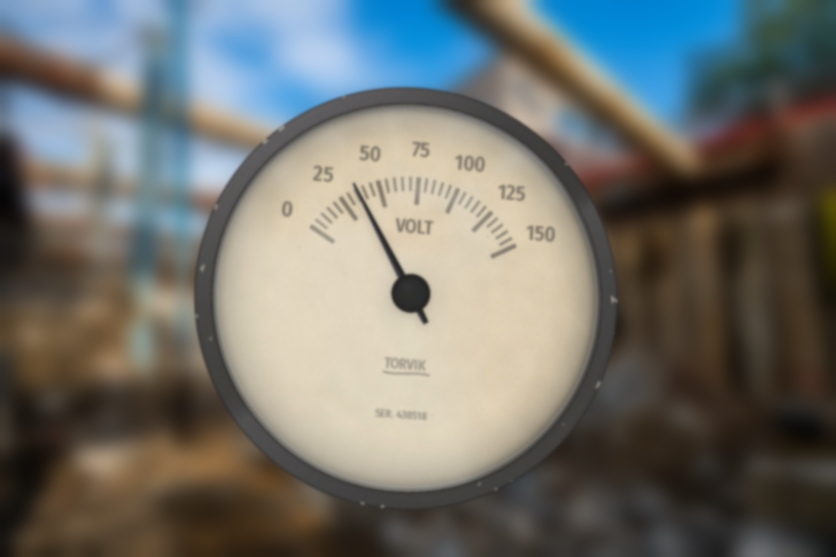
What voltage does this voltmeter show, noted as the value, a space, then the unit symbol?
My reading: 35 V
